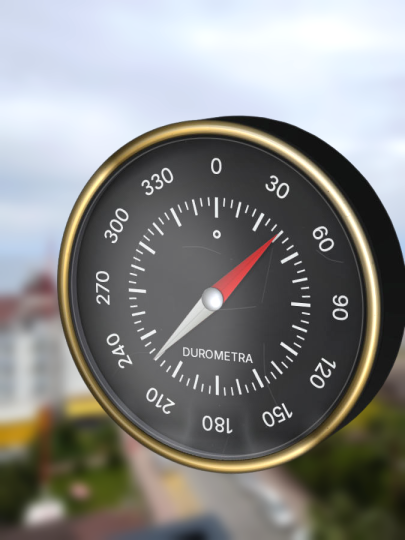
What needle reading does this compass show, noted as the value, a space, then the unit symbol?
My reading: 45 °
